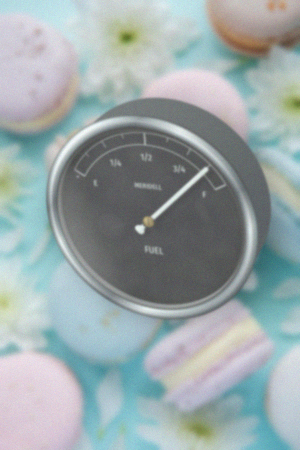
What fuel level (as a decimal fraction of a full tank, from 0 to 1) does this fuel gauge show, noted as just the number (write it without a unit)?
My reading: 0.875
